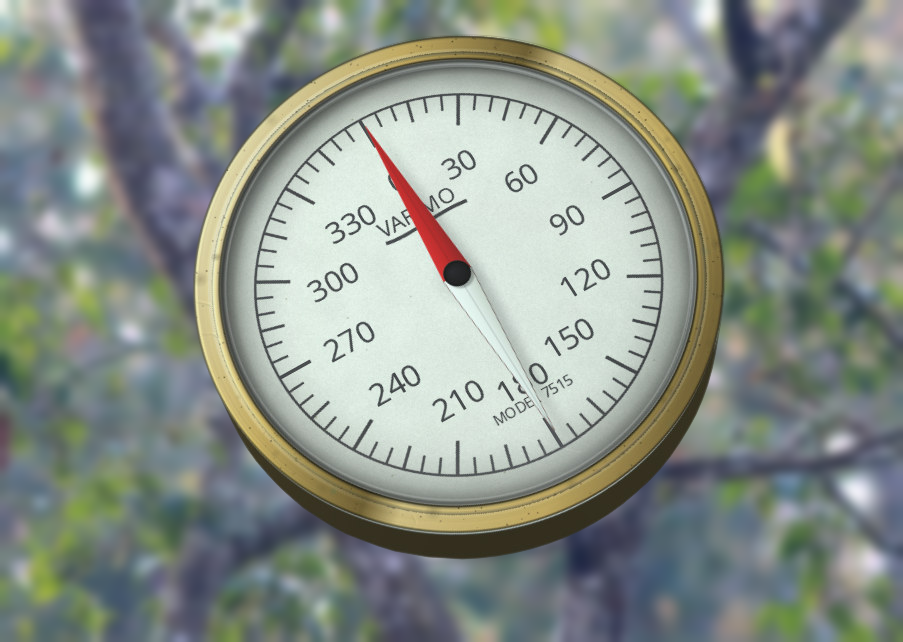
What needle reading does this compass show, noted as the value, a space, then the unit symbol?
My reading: 0 °
